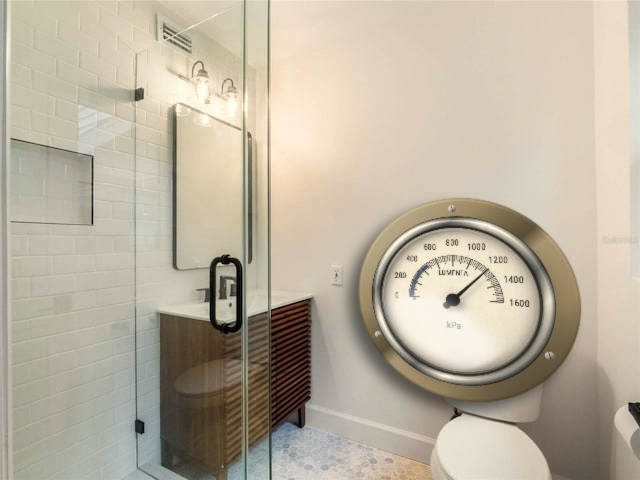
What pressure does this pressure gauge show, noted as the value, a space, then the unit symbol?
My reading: 1200 kPa
